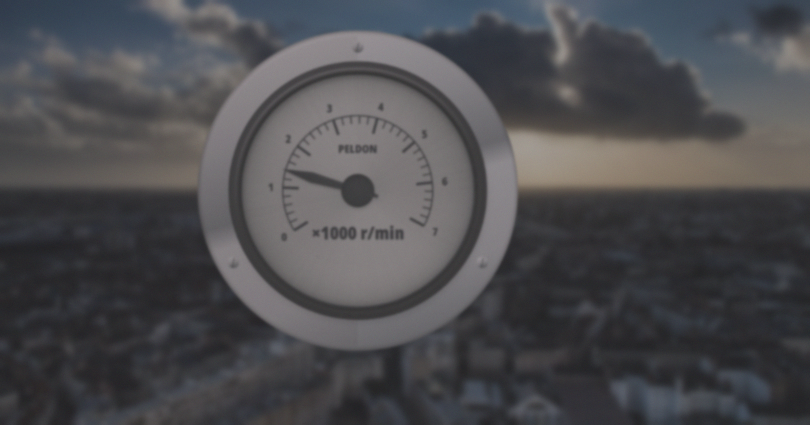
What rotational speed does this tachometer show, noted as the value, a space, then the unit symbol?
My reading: 1400 rpm
